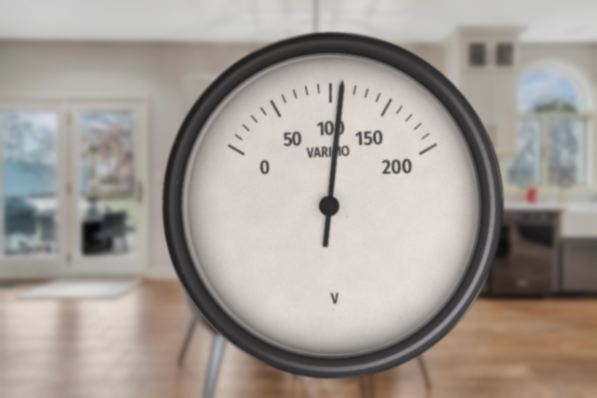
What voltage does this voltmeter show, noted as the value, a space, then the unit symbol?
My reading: 110 V
